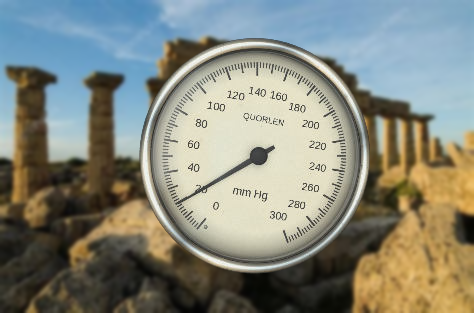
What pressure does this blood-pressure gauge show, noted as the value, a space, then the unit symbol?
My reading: 20 mmHg
